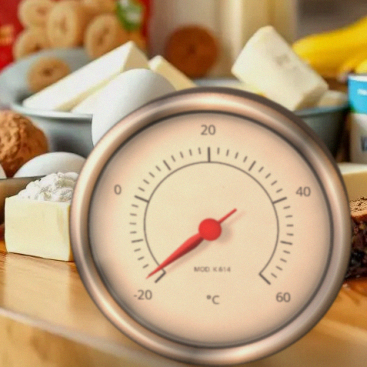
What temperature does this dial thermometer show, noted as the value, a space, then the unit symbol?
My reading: -18 °C
